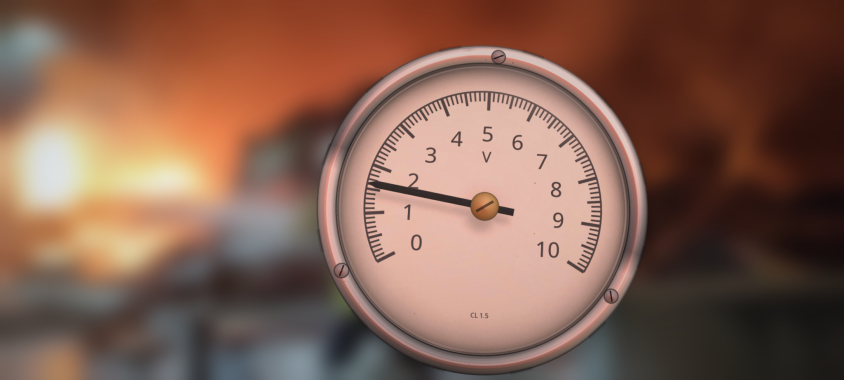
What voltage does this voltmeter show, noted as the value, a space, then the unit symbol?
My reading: 1.6 V
